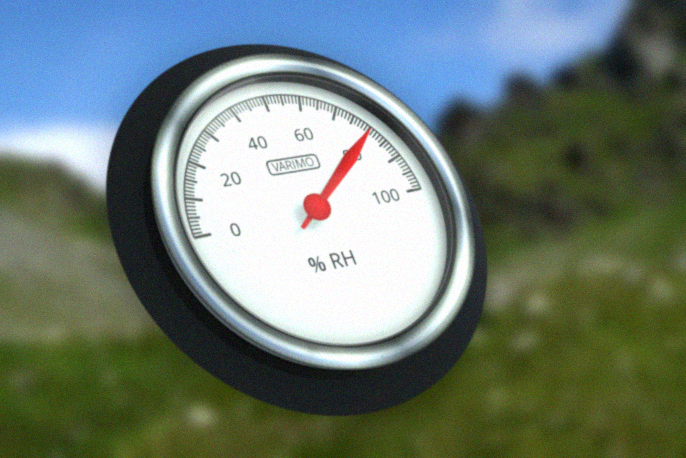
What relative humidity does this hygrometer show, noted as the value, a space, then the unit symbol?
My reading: 80 %
